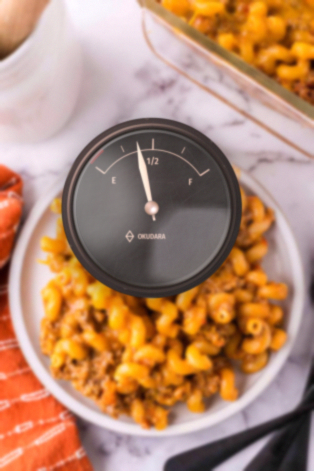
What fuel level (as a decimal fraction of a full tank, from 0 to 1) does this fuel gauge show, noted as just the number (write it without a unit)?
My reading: 0.375
